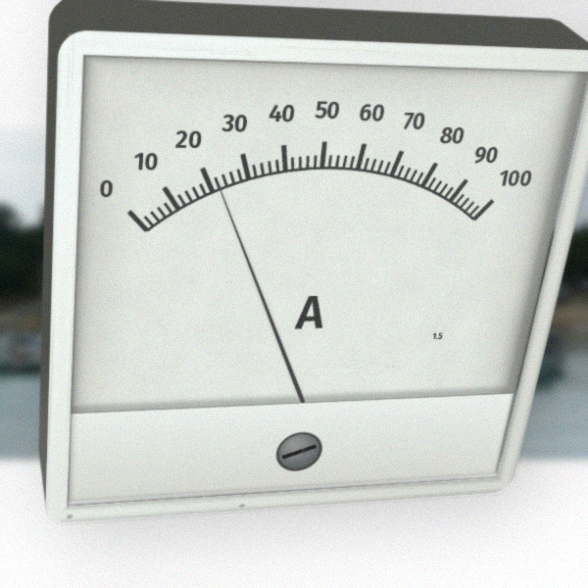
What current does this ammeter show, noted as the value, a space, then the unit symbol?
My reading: 22 A
